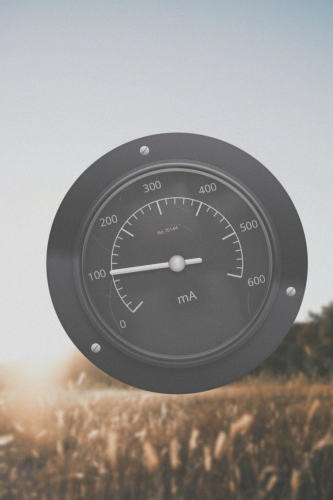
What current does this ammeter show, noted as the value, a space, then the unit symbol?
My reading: 100 mA
